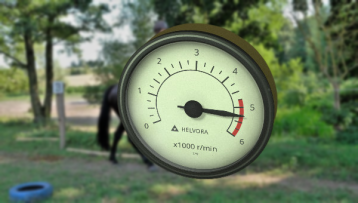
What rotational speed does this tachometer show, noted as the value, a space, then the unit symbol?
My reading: 5250 rpm
